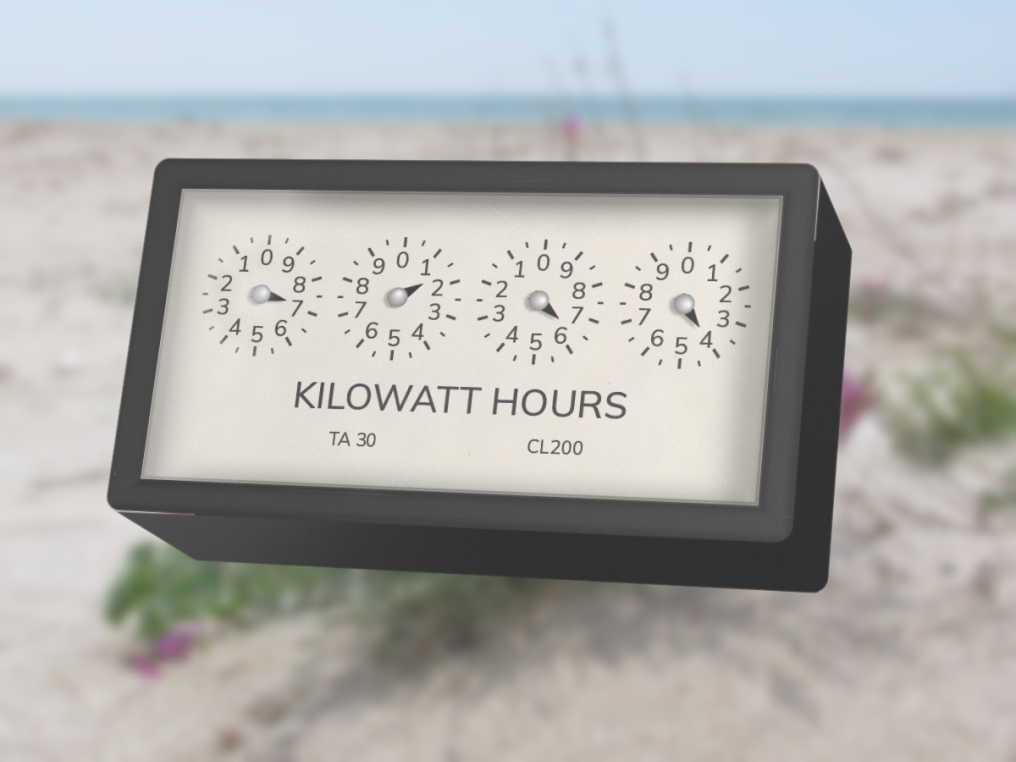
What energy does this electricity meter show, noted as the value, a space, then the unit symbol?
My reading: 7164 kWh
